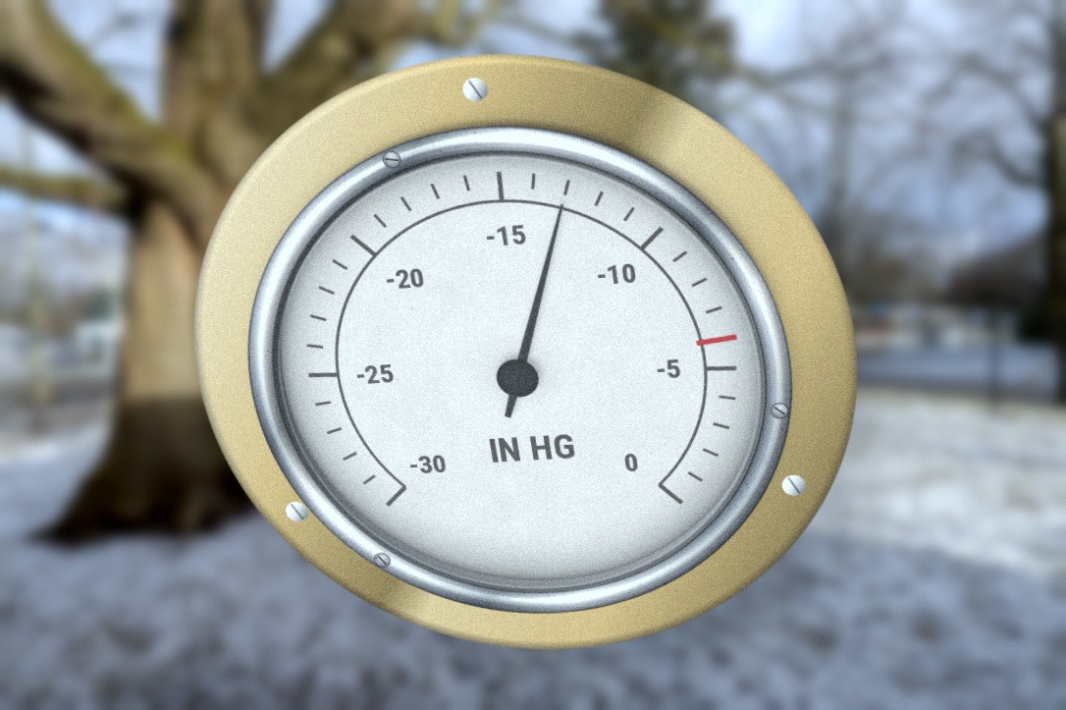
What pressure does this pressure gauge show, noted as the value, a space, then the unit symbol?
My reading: -13 inHg
